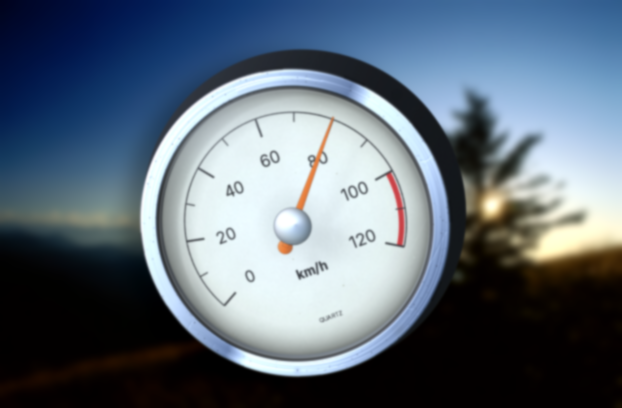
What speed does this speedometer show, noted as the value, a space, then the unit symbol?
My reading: 80 km/h
